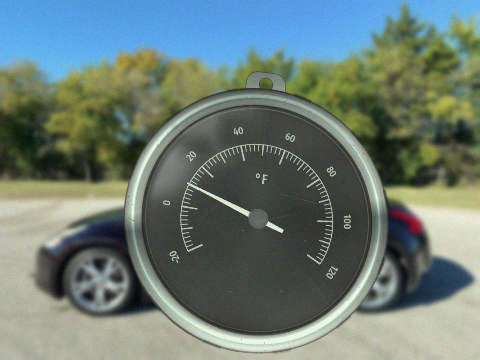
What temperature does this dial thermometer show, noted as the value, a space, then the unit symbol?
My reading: 10 °F
